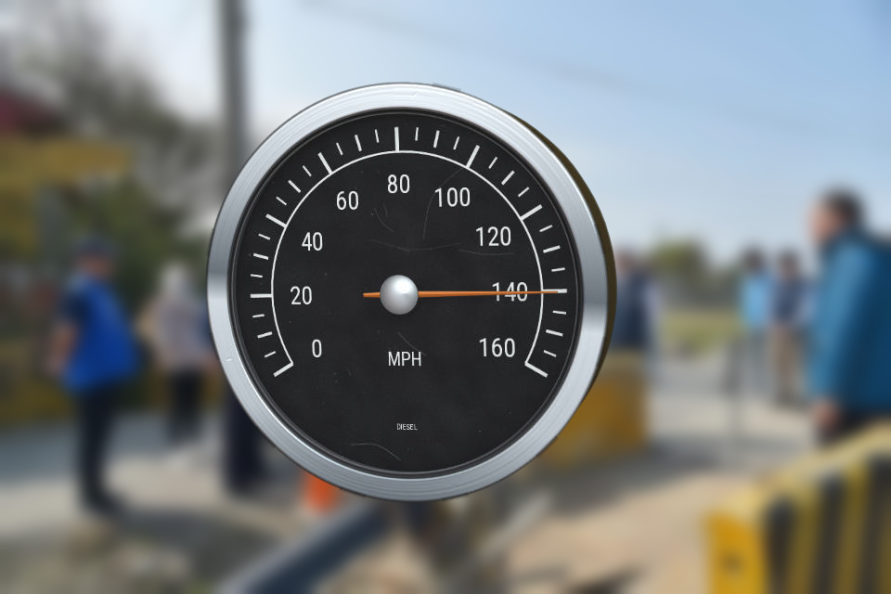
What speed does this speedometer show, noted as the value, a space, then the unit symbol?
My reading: 140 mph
